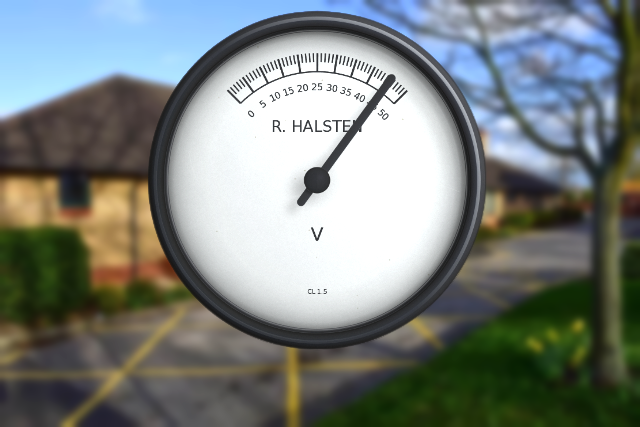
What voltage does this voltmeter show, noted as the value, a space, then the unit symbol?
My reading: 45 V
